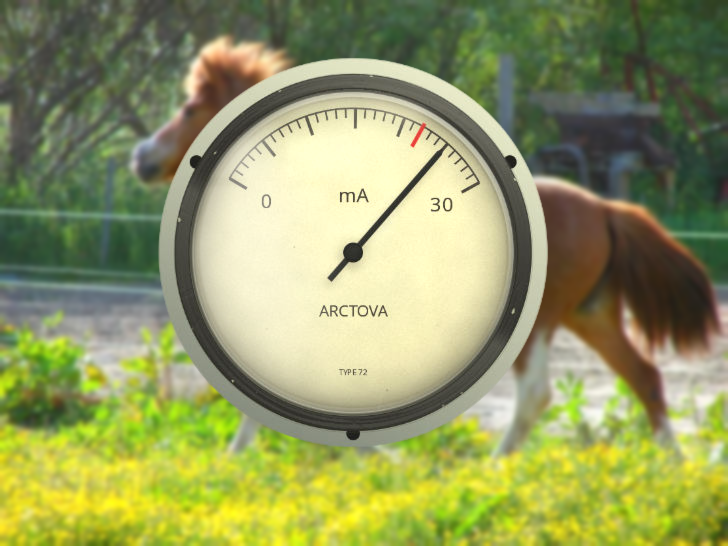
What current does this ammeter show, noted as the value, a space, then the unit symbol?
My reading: 25 mA
